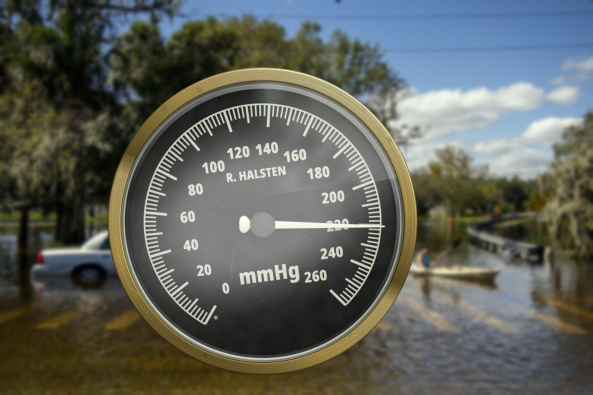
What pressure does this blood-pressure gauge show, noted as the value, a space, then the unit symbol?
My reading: 220 mmHg
